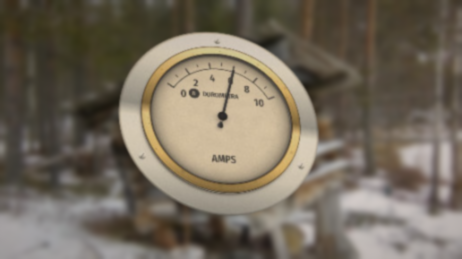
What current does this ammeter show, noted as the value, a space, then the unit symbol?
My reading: 6 A
